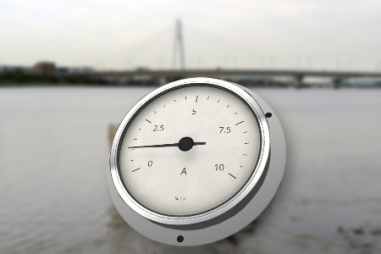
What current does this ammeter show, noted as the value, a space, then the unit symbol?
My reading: 1 A
